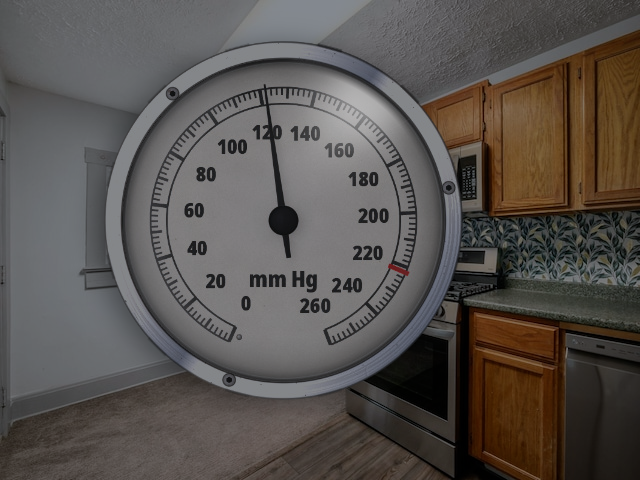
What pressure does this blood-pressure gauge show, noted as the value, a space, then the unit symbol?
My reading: 122 mmHg
